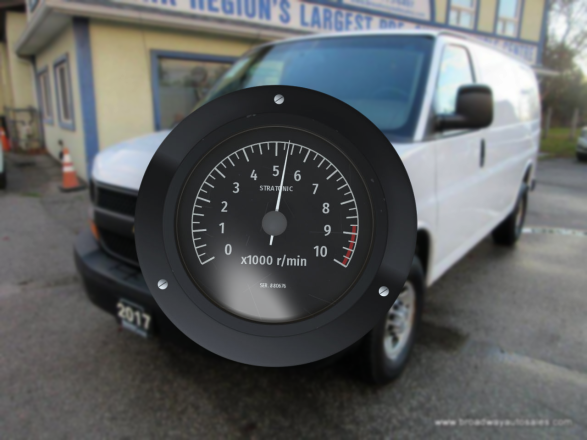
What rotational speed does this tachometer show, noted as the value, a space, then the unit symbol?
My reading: 5375 rpm
